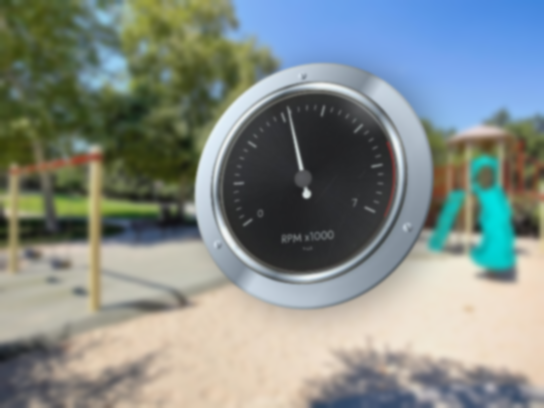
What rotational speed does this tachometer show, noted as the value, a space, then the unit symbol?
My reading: 3200 rpm
